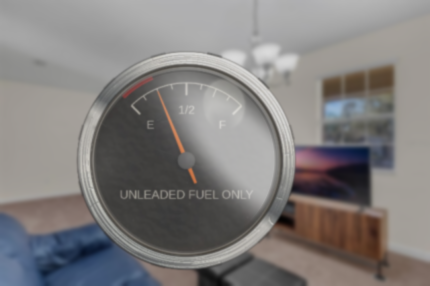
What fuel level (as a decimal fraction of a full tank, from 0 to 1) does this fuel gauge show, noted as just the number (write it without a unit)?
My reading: 0.25
